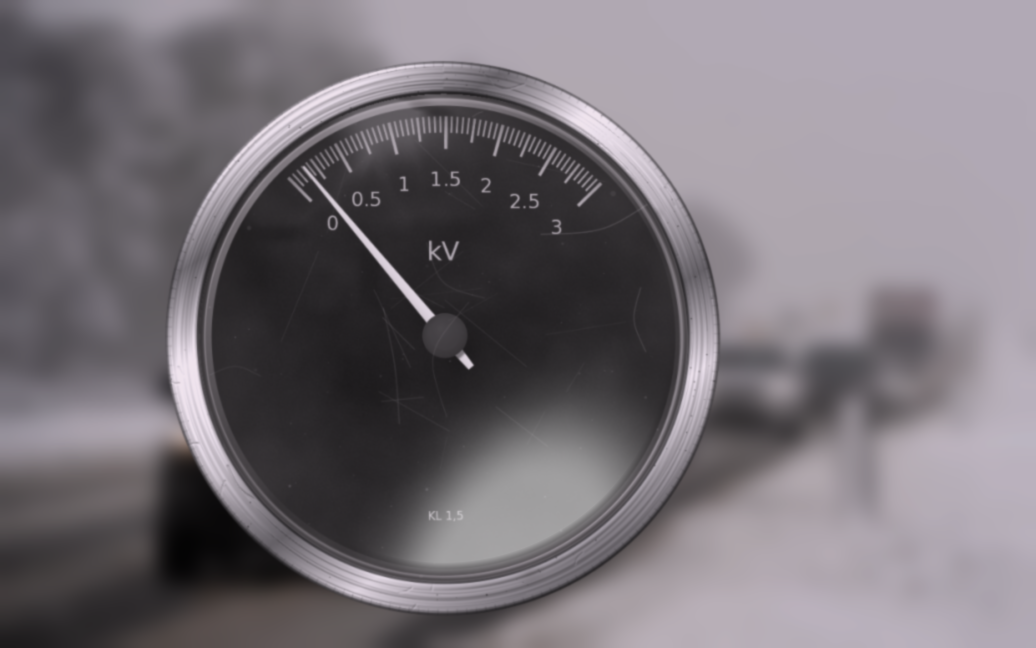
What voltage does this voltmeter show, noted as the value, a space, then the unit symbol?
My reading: 0.15 kV
